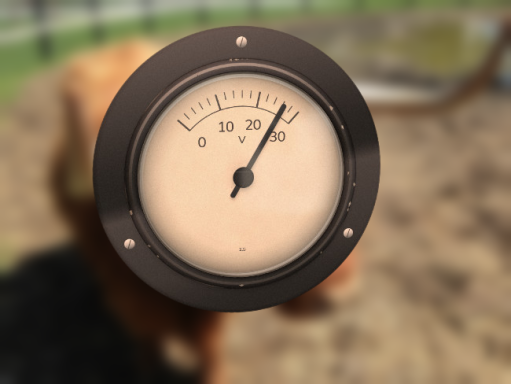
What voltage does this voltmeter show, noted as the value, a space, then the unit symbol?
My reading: 26 V
